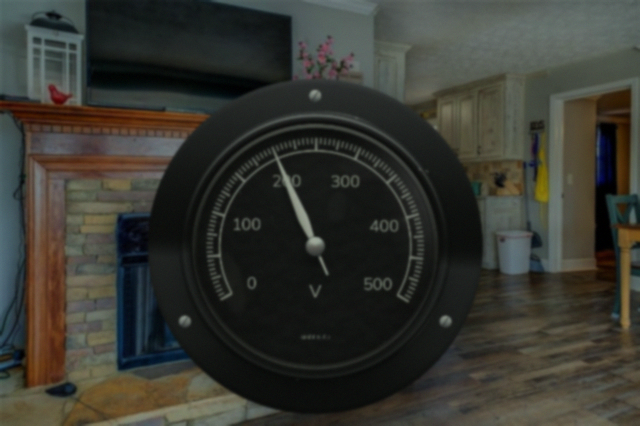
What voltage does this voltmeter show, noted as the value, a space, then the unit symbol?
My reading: 200 V
